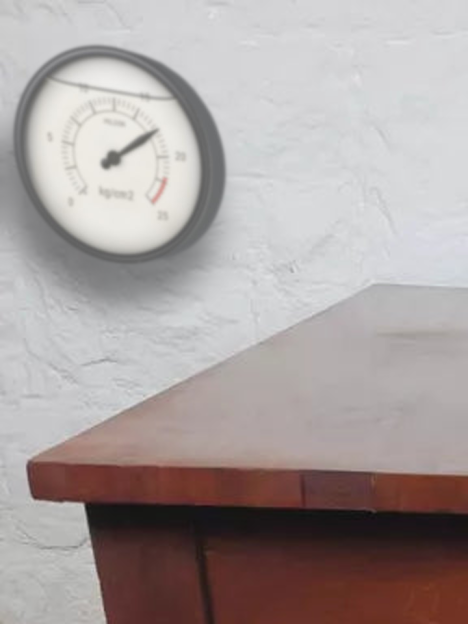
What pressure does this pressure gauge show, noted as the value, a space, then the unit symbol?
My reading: 17.5 kg/cm²
